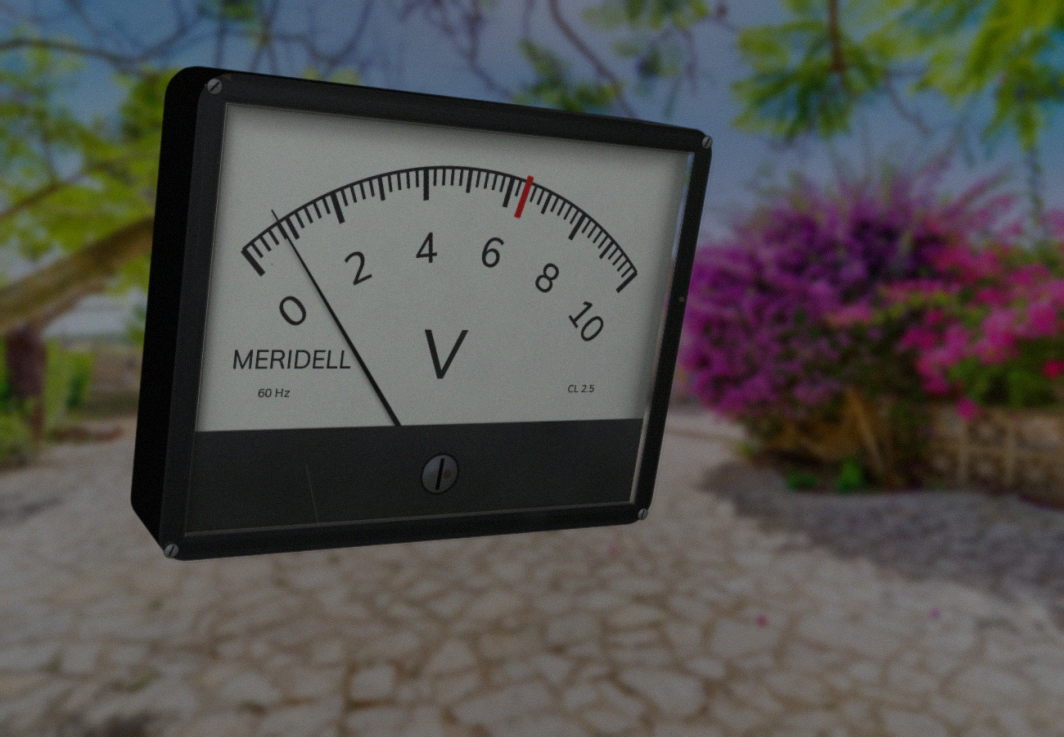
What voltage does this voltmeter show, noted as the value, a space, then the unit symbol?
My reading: 0.8 V
